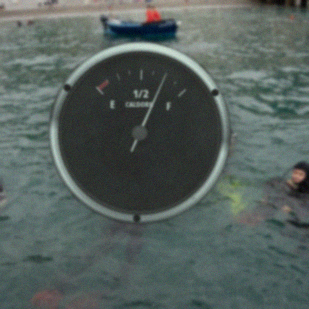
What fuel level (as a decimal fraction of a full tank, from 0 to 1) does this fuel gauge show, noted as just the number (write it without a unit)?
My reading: 0.75
